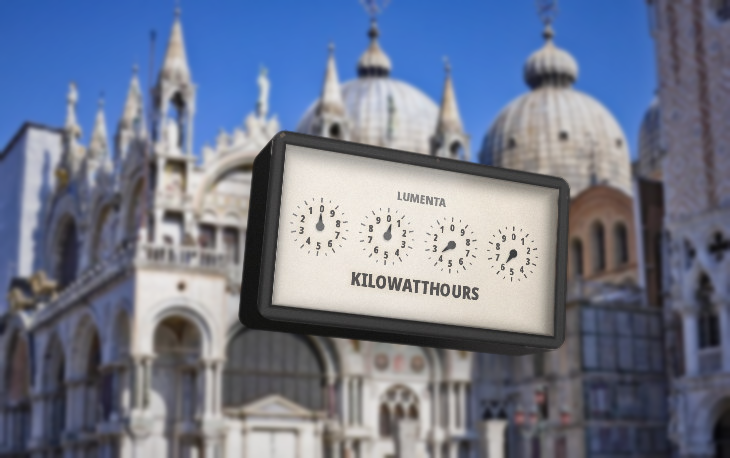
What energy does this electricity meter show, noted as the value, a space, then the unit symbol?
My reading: 36 kWh
